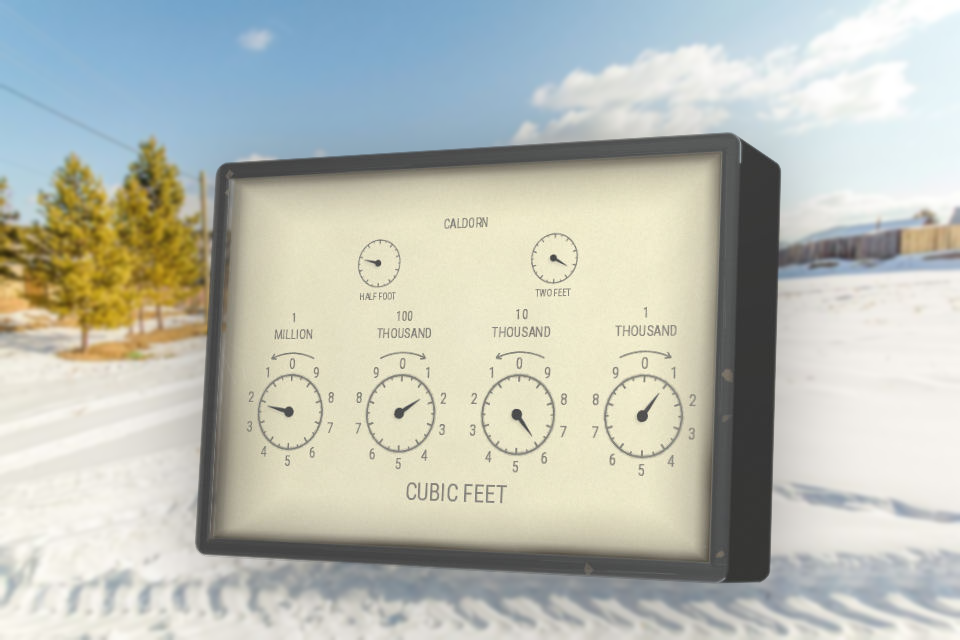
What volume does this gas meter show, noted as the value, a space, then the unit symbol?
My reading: 216100 ft³
